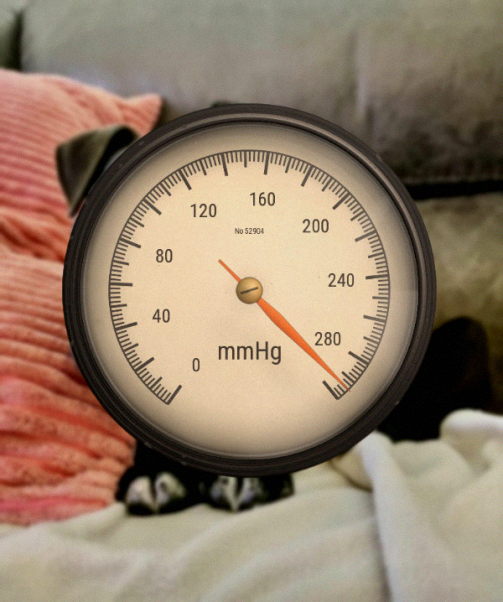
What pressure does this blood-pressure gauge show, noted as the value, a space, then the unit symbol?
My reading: 294 mmHg
